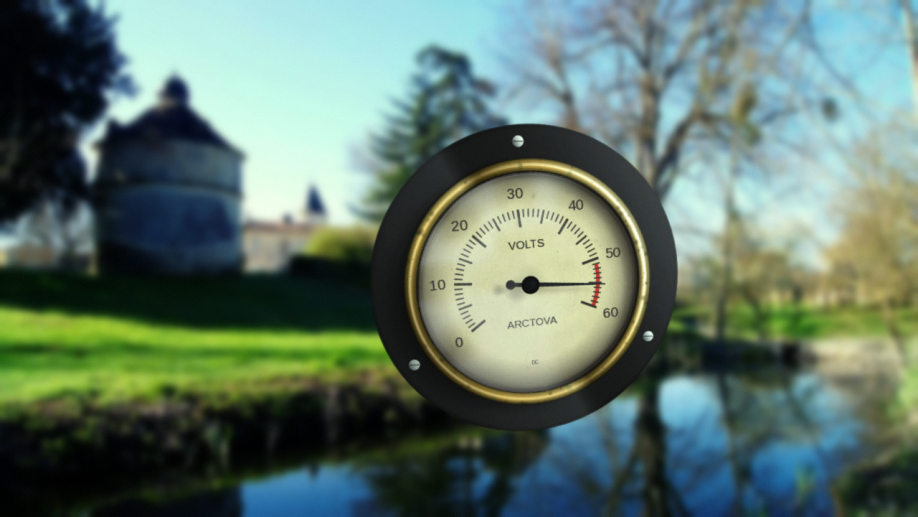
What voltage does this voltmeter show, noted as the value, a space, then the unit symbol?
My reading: 55 V
